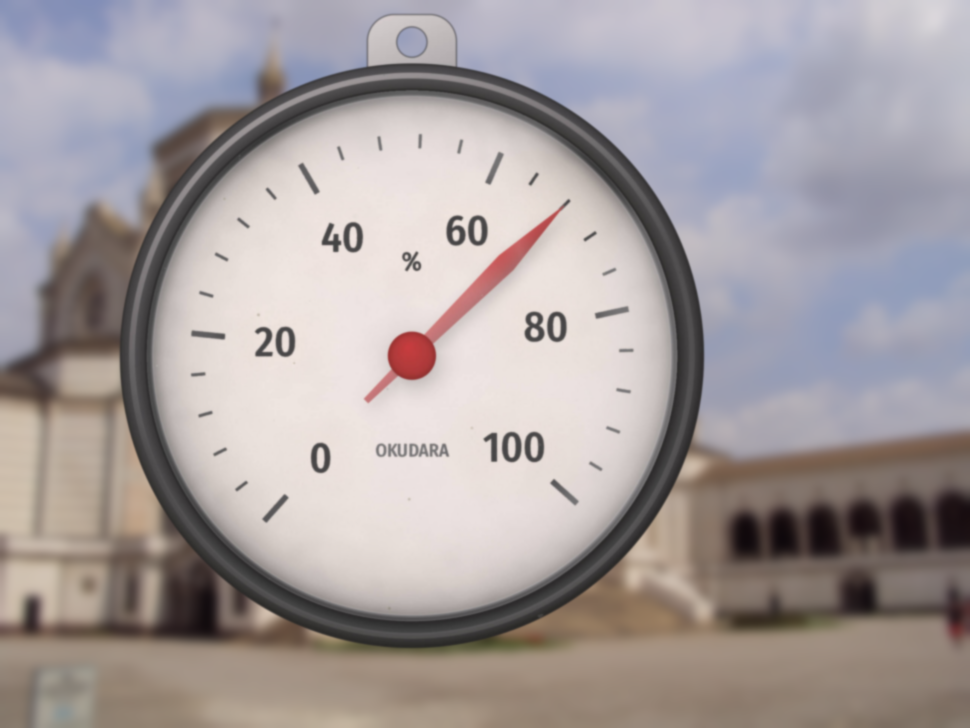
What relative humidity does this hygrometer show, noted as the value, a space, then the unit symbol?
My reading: 68 %
